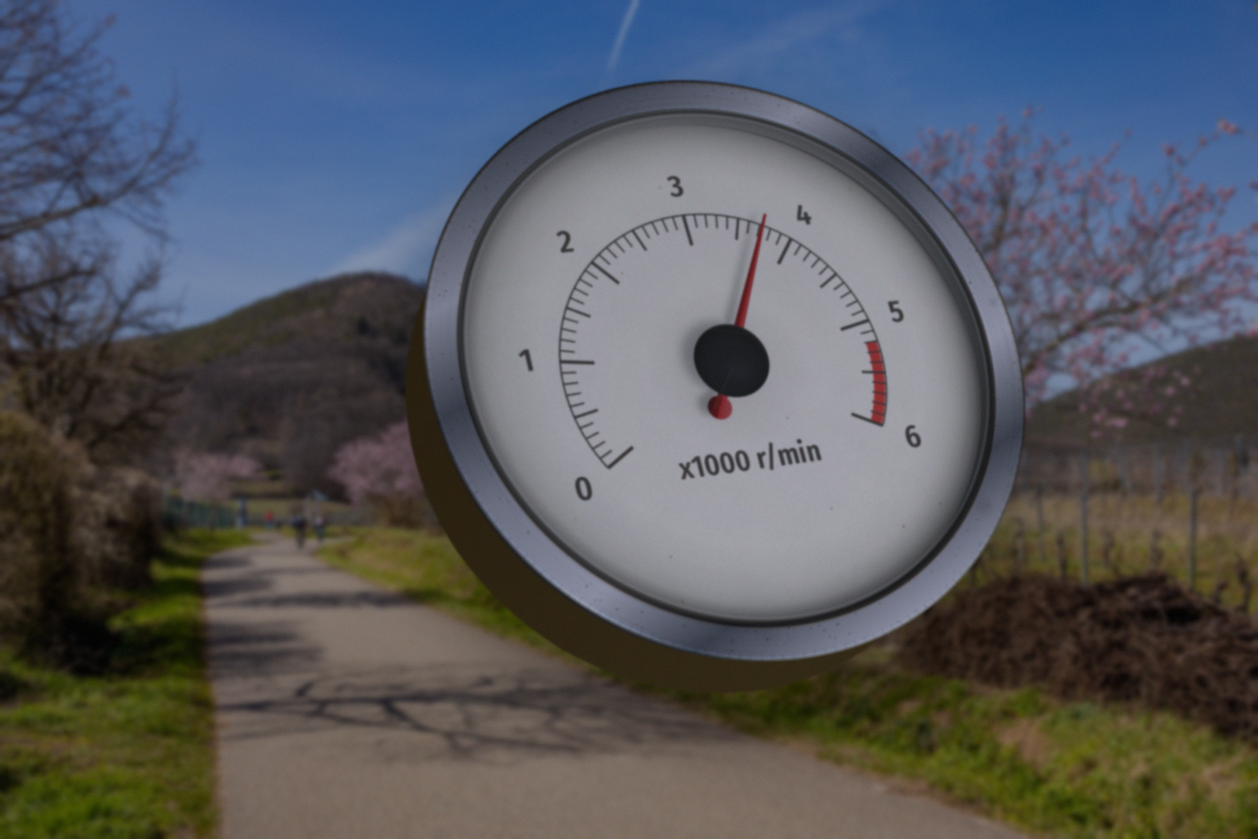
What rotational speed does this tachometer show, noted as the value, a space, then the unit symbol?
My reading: 3700 rpm
